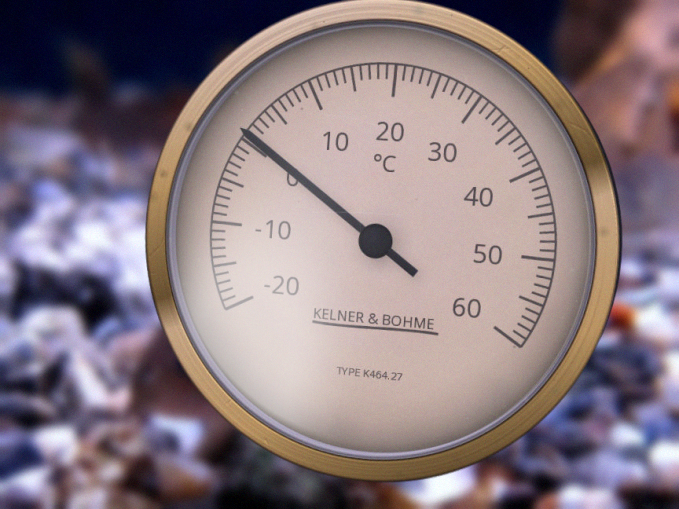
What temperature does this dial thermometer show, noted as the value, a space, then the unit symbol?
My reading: 1 °C
